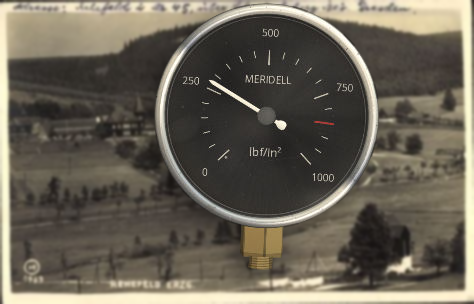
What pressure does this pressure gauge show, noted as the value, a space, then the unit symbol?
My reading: 275 psi
